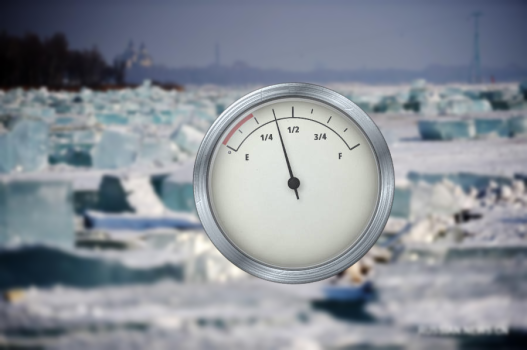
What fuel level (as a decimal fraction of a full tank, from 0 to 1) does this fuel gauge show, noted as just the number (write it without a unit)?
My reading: 0.375
